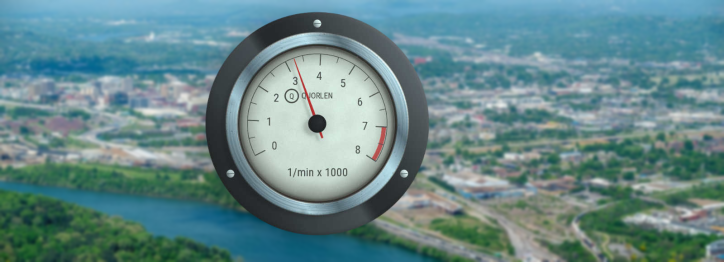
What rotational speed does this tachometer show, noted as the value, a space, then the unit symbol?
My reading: 3250 rpm
